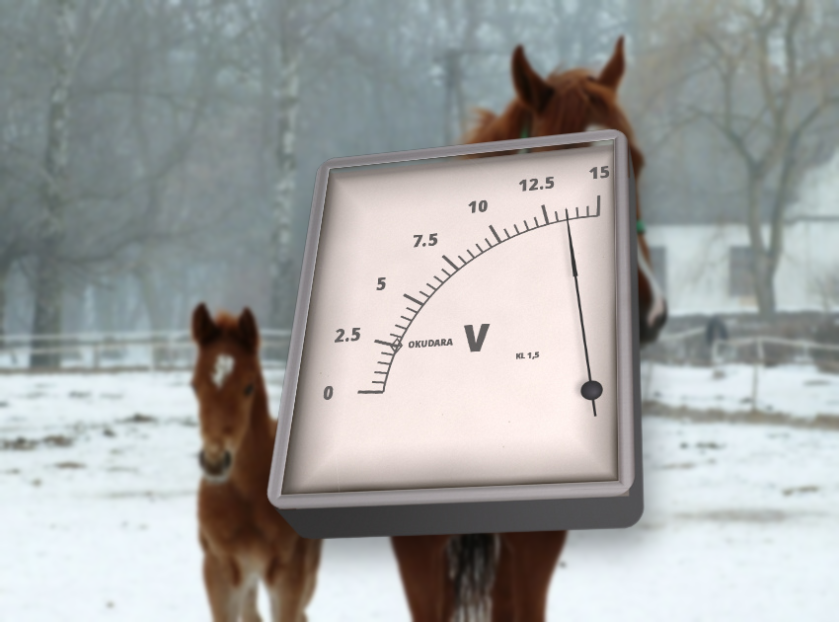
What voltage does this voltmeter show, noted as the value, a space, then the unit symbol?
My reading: 13.5 V
